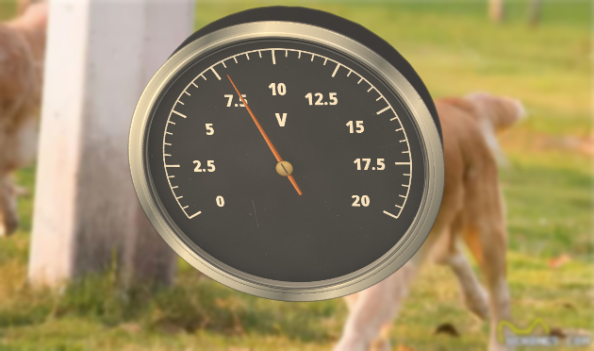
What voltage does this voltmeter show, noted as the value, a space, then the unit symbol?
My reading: 8 V
